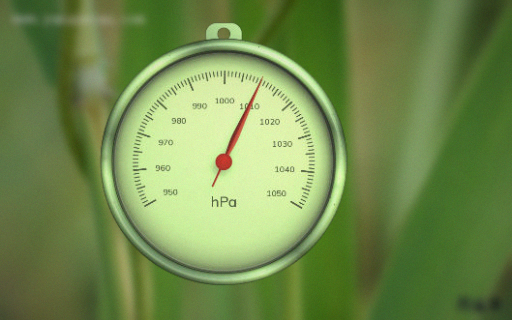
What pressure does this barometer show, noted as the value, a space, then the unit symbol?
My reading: 1010 hPa
